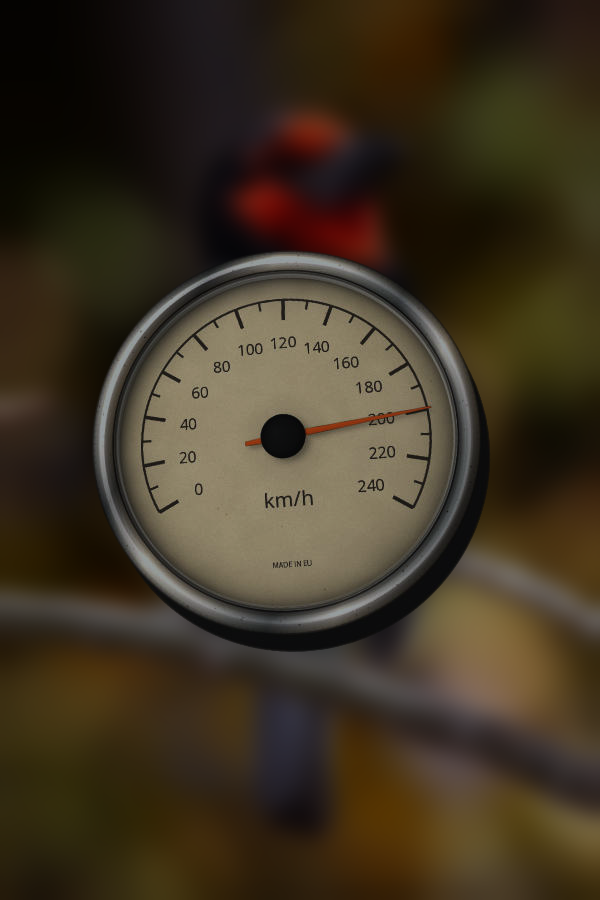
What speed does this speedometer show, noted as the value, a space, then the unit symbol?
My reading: 200 km/h
